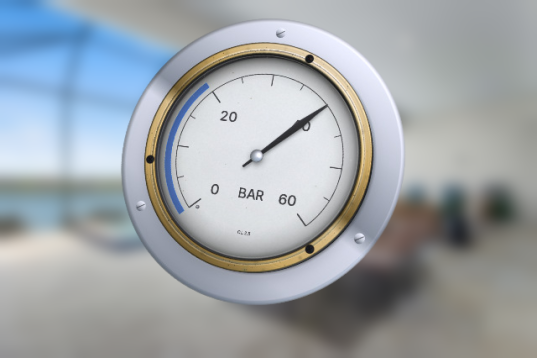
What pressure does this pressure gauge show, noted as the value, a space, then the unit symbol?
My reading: 40 bar
